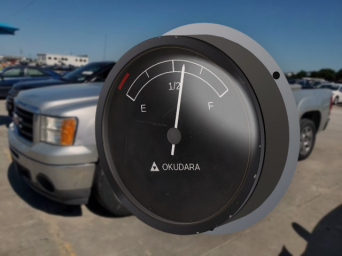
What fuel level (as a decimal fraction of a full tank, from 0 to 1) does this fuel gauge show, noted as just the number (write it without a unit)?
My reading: 0.625
